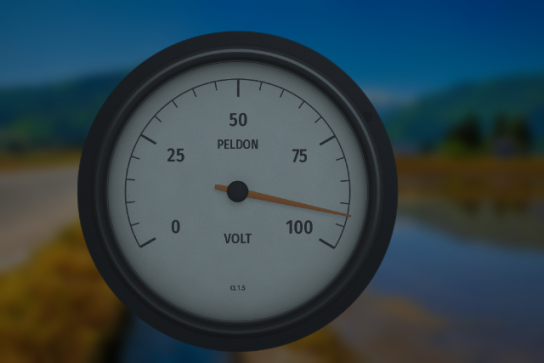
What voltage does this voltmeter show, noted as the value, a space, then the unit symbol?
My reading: 92.5 V
